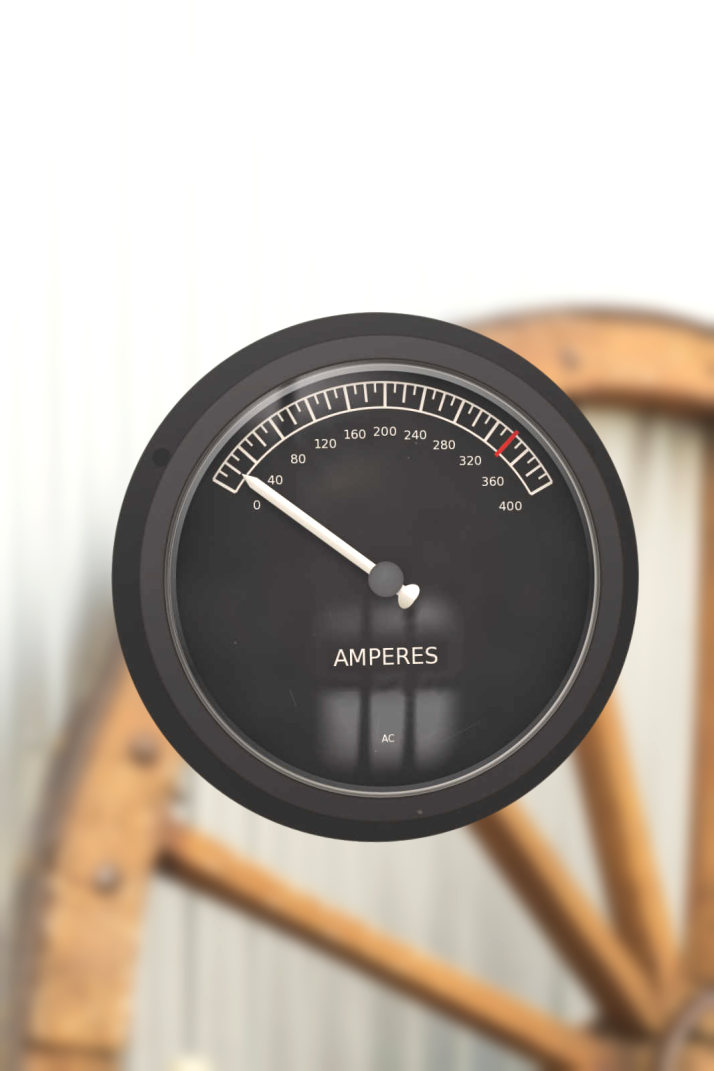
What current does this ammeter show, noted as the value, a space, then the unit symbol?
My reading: 20 A
